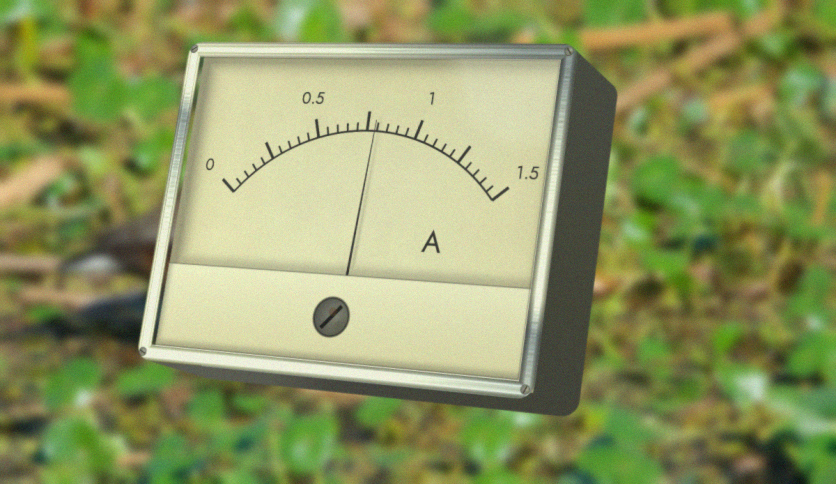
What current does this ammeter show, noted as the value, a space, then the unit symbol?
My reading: 0.8 A
